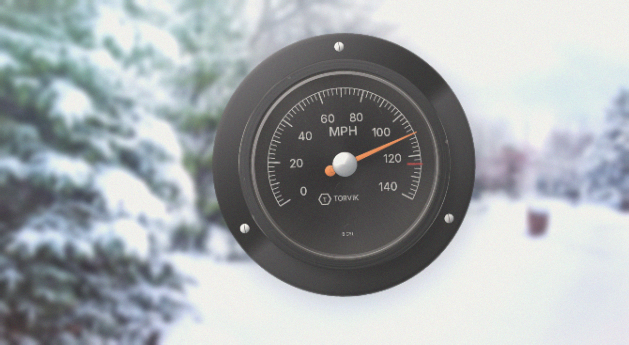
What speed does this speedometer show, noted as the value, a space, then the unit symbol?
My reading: 110 mph
